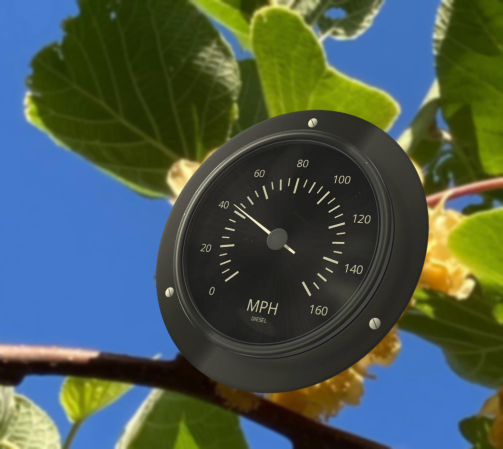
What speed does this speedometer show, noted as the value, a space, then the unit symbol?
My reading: 42.5 mph
